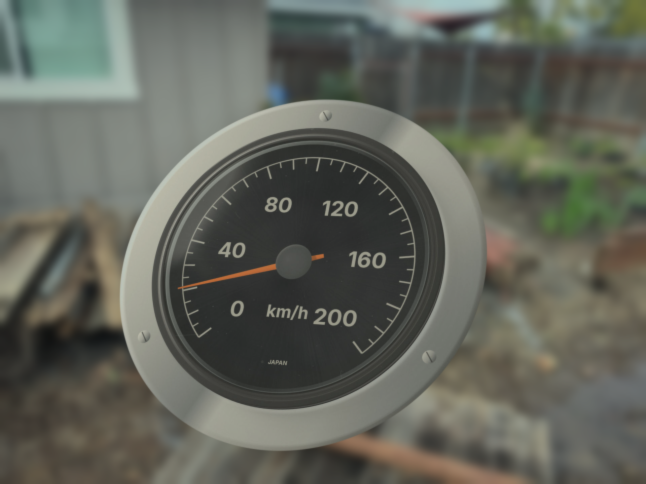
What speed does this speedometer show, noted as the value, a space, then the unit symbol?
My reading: 20 km/h
